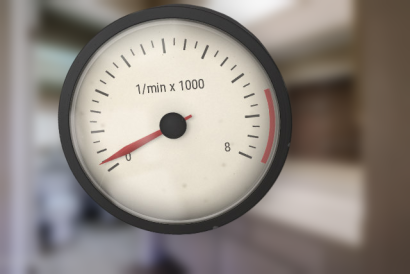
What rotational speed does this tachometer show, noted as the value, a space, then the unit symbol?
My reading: 250 rpm
